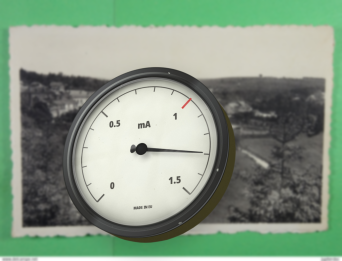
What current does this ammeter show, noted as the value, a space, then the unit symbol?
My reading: 1.3 mA
